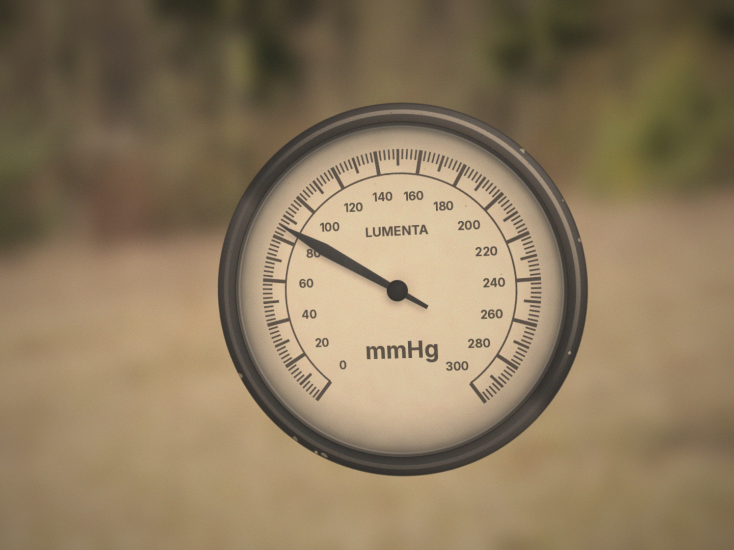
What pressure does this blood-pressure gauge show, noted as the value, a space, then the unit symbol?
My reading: 86 mmHg
